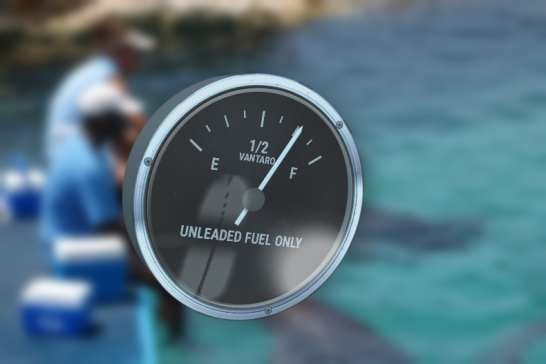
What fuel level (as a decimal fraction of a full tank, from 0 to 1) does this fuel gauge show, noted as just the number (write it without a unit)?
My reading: 0.75
